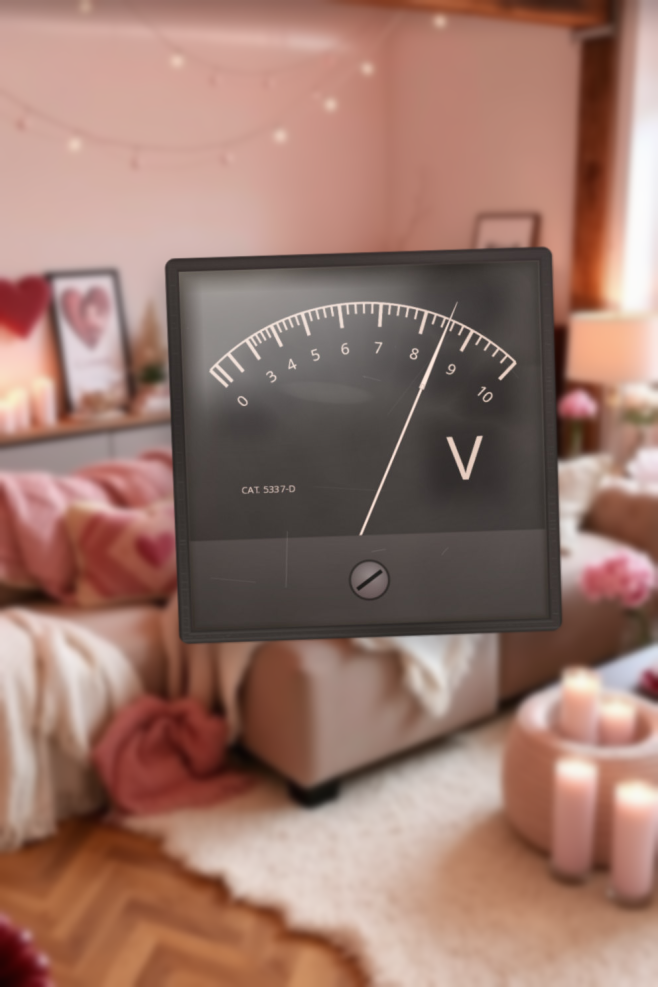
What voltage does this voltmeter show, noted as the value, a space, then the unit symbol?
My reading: 8.5 V
